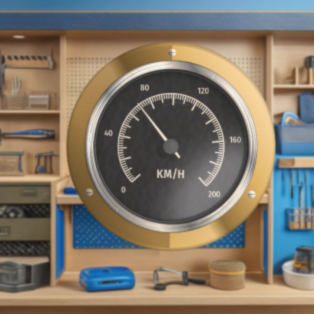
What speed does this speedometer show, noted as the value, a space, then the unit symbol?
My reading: 70 km/h
